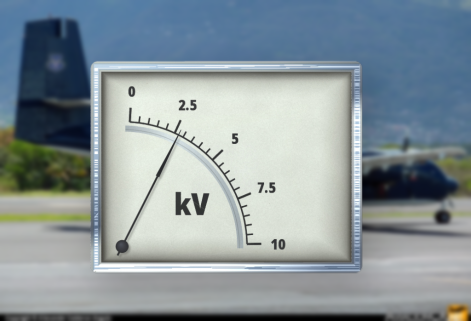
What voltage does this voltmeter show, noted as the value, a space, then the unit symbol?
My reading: 2.75 kV
